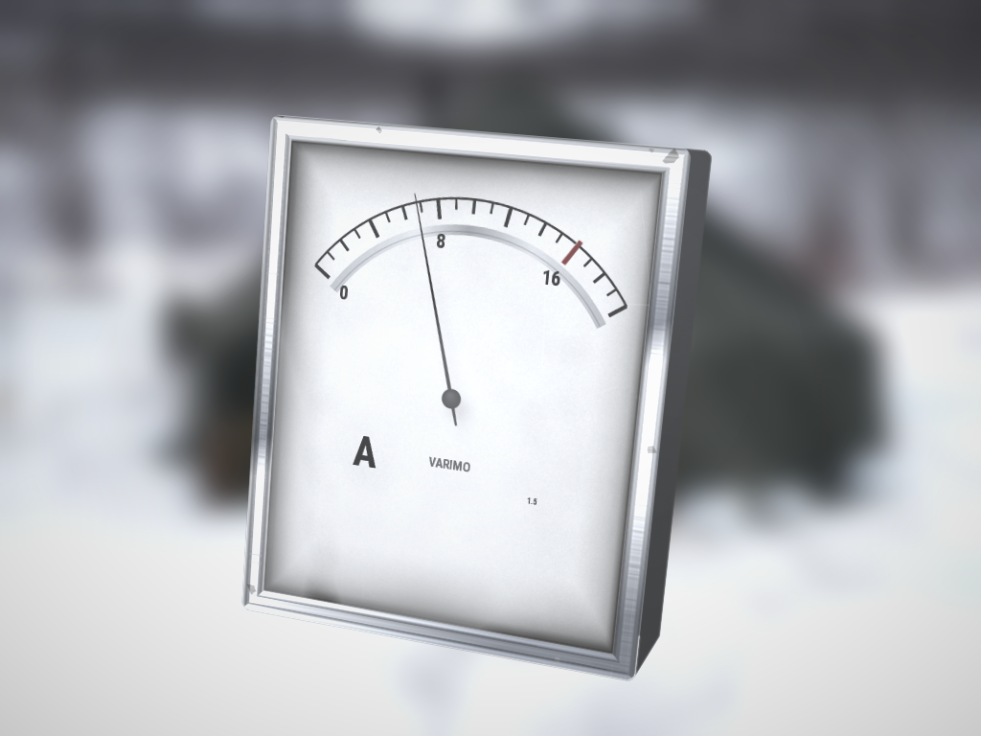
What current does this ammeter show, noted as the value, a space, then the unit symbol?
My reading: 7 A
